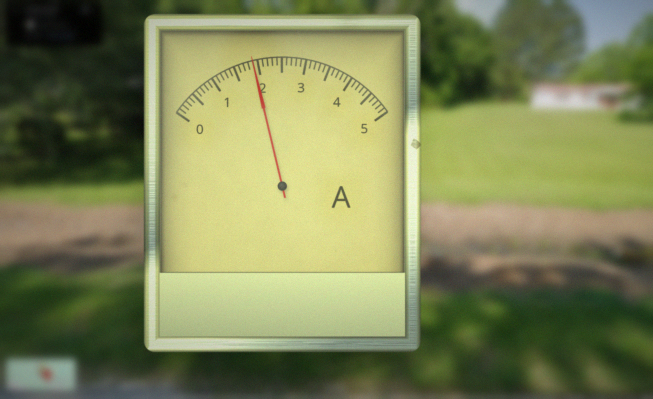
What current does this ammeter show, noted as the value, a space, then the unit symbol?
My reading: 1.9 A
